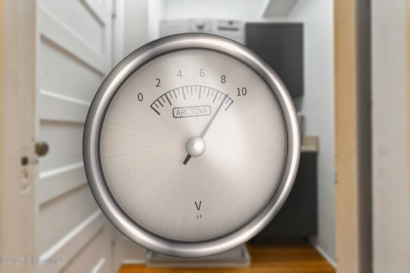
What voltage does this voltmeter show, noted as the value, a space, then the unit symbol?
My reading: 9 V
